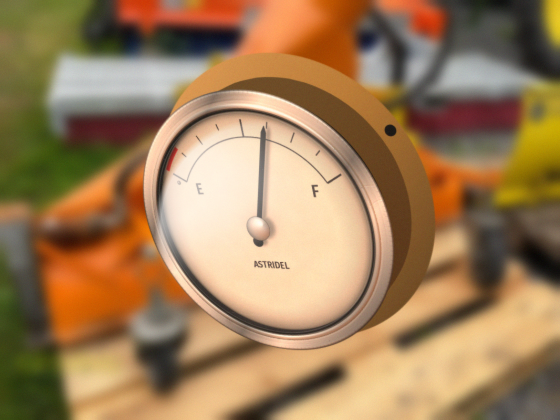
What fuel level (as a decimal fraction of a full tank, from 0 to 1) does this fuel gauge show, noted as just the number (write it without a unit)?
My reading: 0.625
